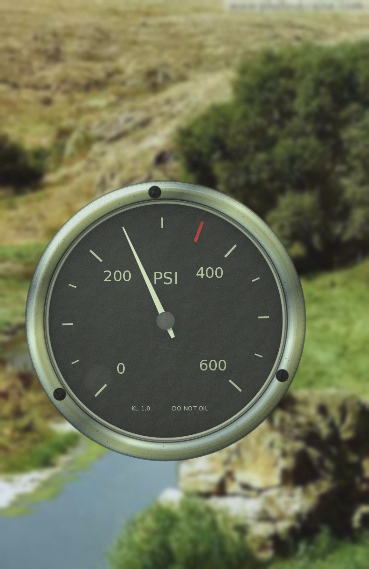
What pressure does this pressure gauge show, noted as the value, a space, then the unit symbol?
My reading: 250 psi
